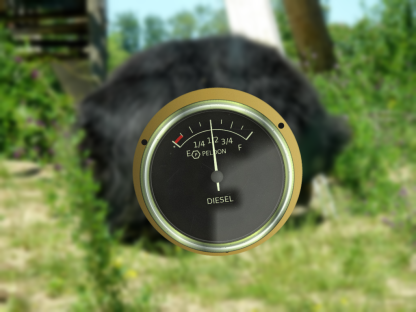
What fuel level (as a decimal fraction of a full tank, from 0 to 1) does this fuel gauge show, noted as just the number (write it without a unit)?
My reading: 0.5
